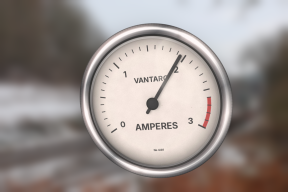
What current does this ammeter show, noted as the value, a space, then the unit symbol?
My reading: 1.95 A
